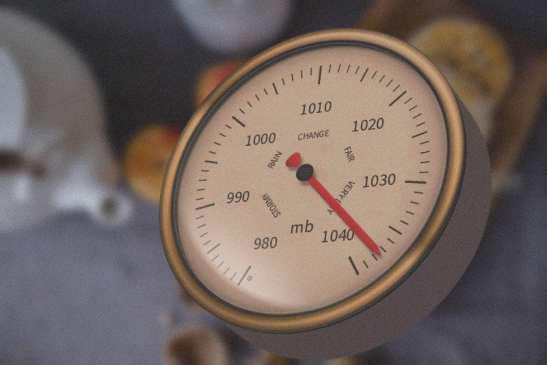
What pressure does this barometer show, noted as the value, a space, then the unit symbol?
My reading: 1037.5 mbar
